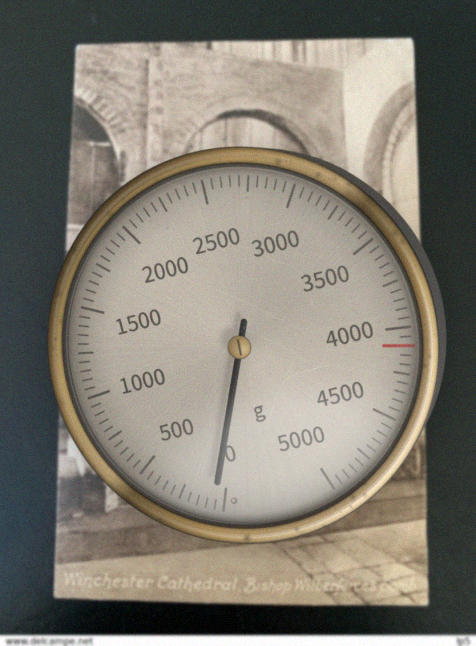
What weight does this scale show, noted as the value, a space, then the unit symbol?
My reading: 50 g
